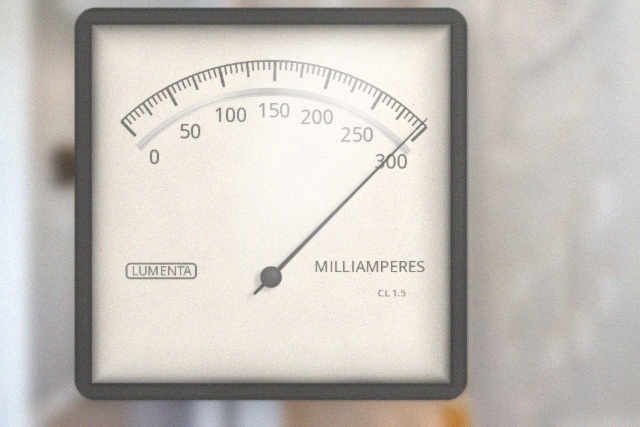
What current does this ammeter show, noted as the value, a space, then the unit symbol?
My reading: 295 mA
